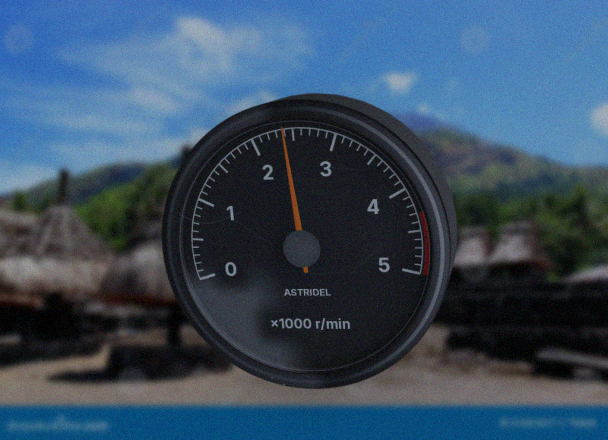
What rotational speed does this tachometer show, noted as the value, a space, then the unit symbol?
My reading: 2400 rpm
